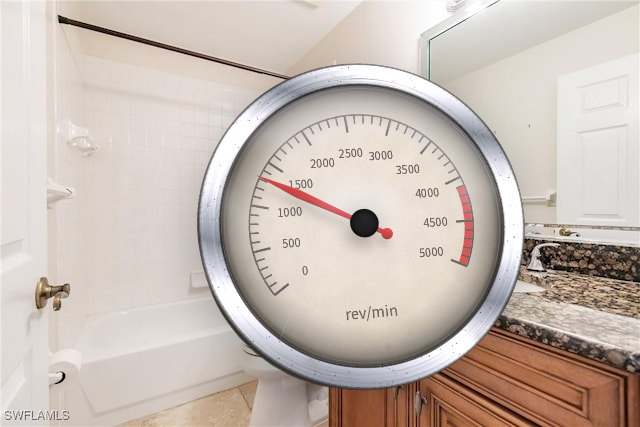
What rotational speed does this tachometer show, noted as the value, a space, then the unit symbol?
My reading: 1300 rpm
